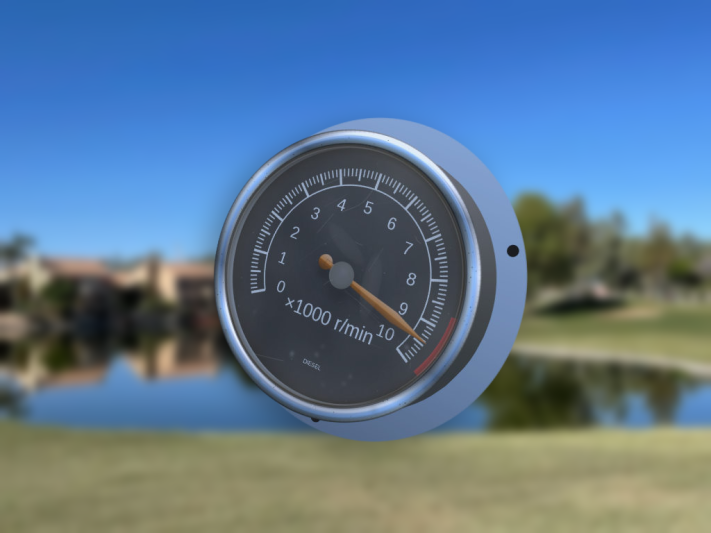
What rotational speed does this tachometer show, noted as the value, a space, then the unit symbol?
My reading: 9400 rpm
